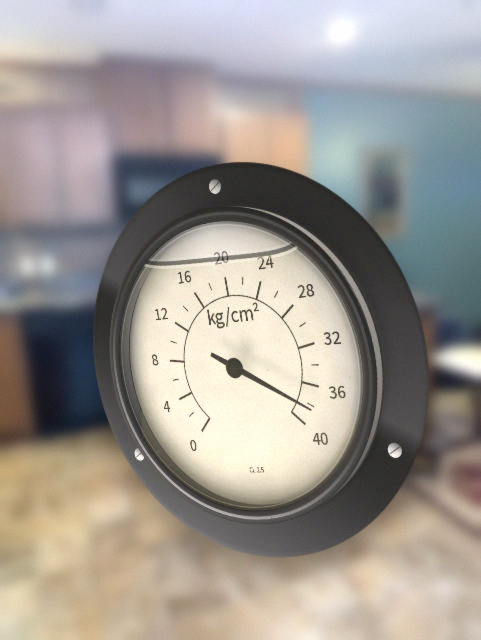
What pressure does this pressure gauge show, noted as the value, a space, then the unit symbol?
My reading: 38 kg/cm²
